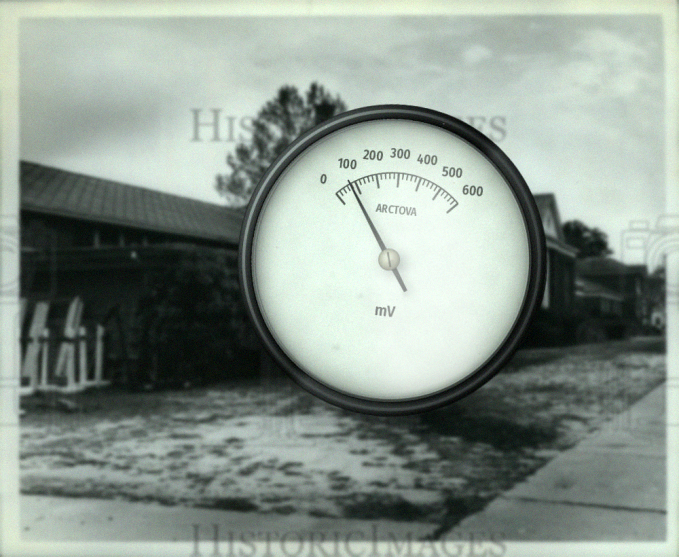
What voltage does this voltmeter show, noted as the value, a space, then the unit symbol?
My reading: 80 mV
